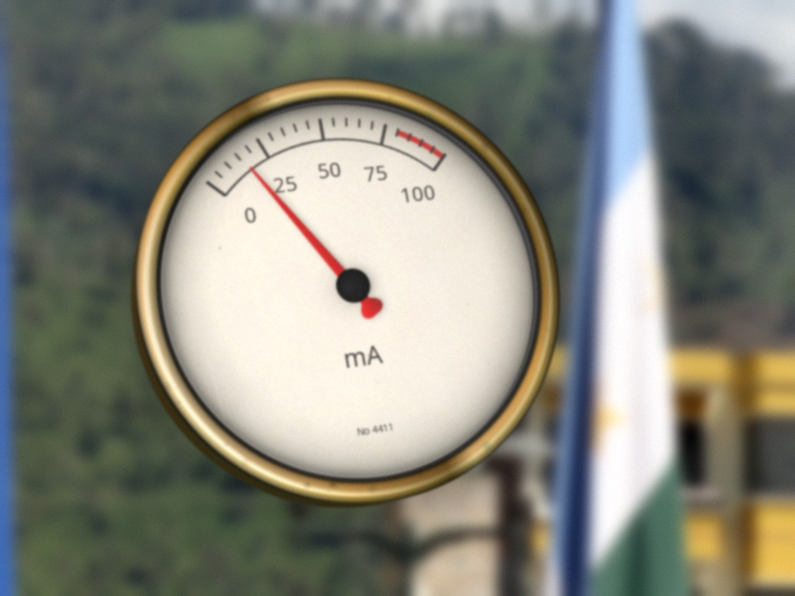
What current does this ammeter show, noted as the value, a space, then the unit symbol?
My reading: 15 mA
